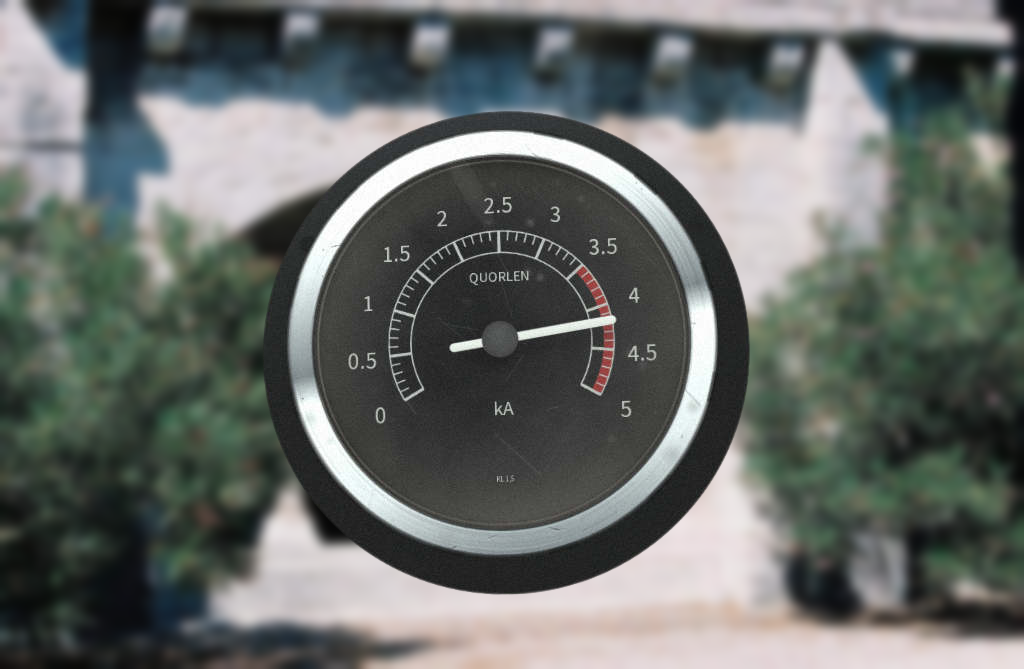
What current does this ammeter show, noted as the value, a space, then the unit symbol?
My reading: 4.2 kA
